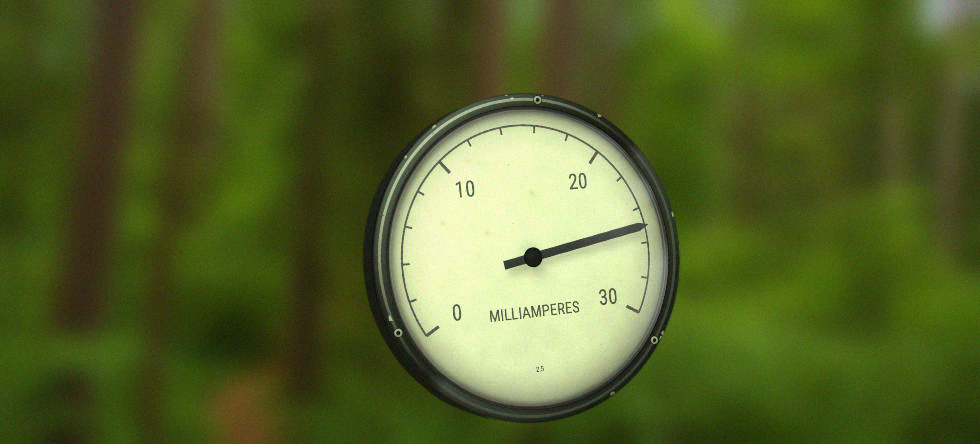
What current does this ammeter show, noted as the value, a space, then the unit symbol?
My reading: 25 mA
